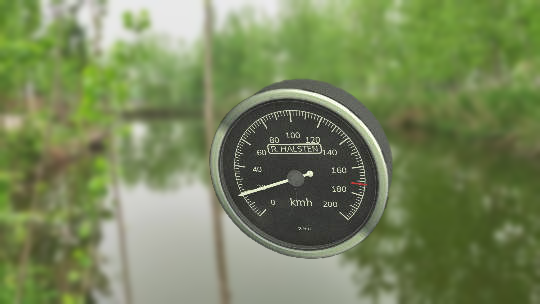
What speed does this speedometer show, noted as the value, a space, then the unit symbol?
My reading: 20 km/h
